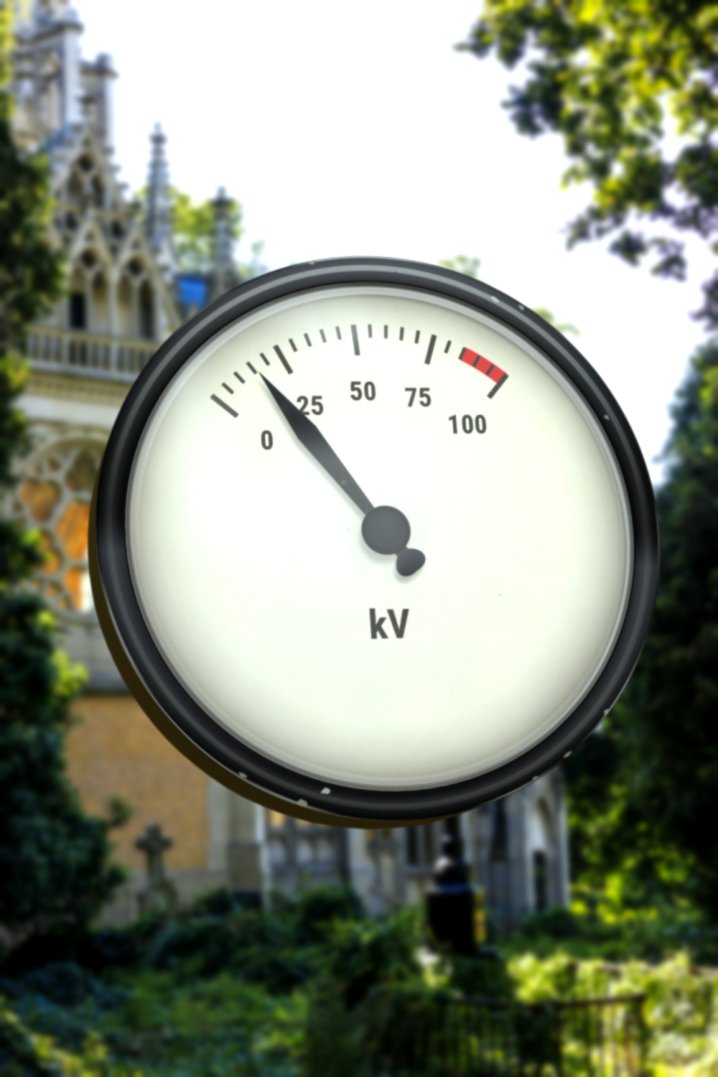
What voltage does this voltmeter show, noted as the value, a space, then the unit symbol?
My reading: 15 kV
